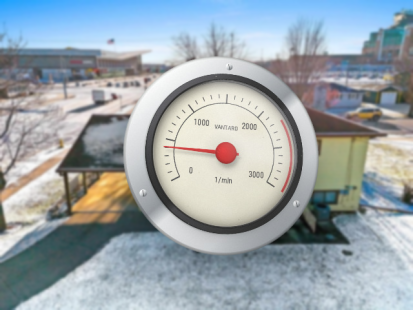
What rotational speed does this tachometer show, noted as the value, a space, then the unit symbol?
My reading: 400 rpm
